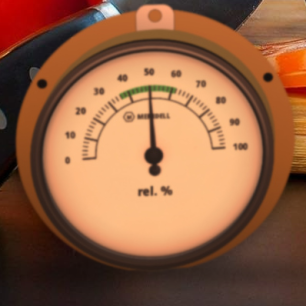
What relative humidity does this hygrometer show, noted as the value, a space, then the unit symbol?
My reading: 50 %
